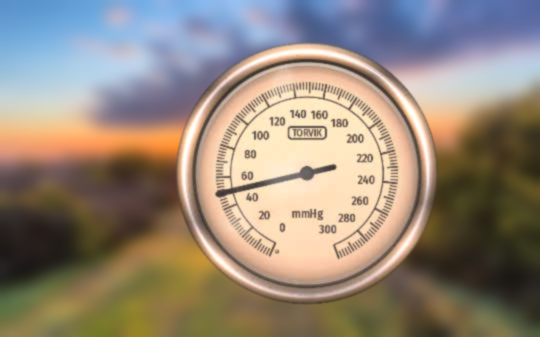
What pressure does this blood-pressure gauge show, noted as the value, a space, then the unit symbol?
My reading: 50 mmHg
